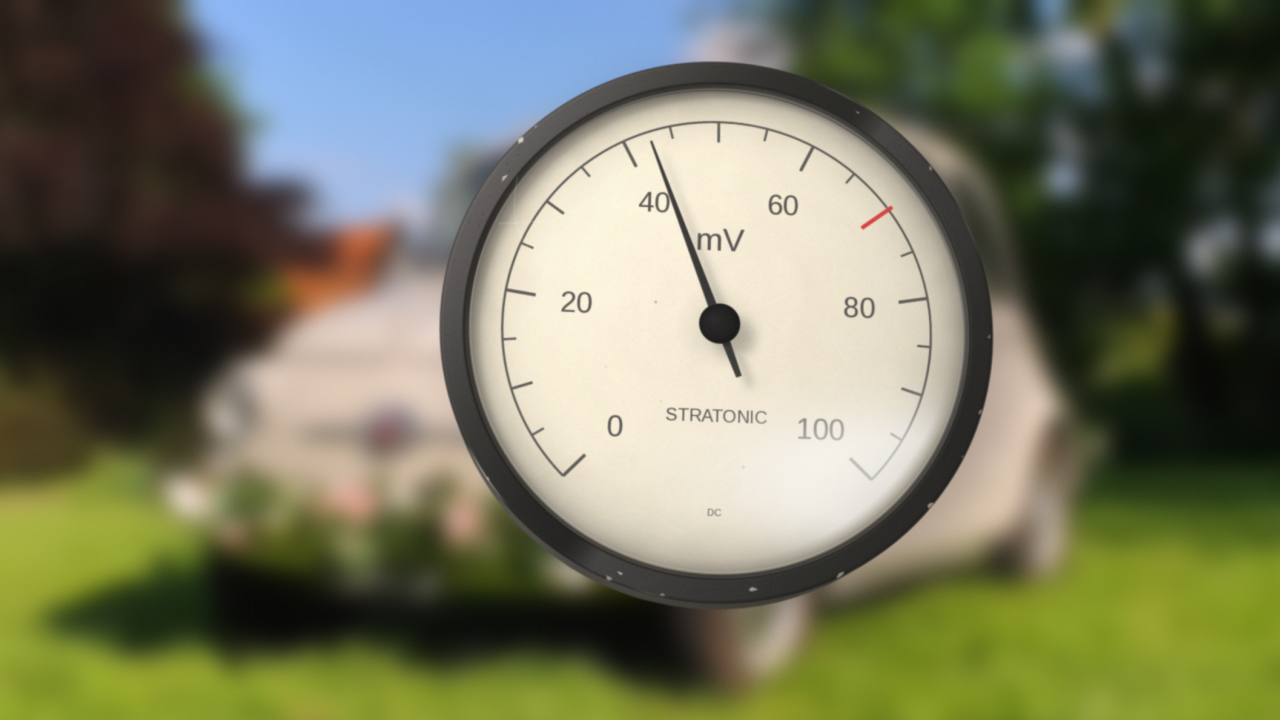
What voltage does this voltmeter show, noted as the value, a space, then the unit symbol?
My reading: 42.5 mV
